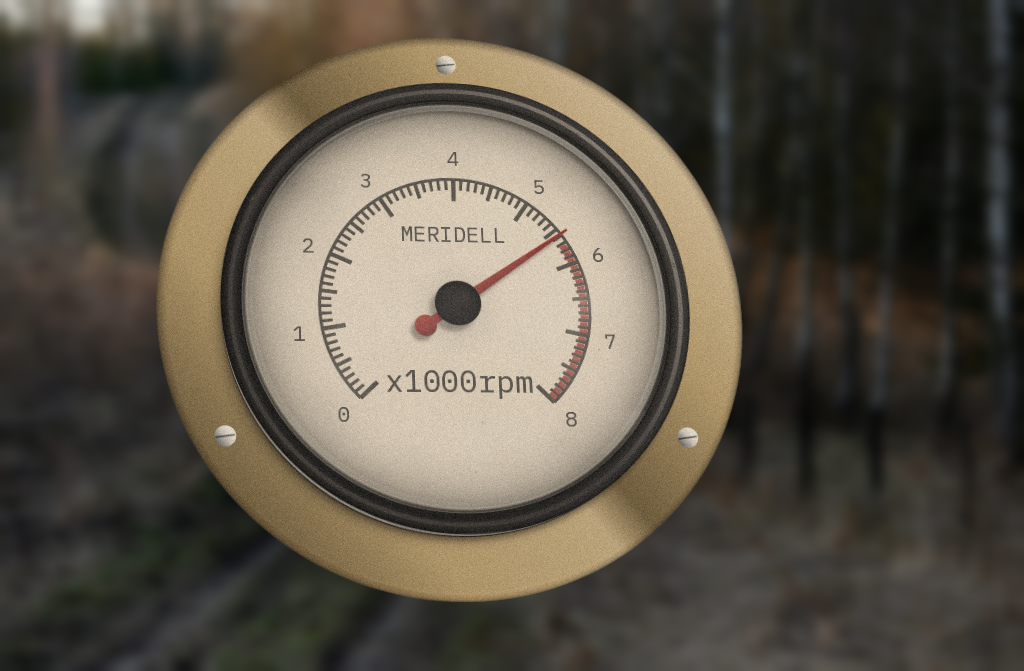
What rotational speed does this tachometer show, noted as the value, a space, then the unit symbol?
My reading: 5600 rpm
